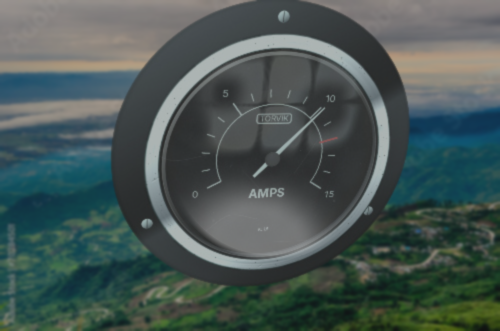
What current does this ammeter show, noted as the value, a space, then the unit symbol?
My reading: 10 A
